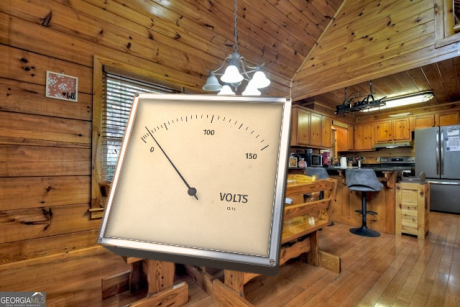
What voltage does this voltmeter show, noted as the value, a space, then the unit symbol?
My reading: 25 V
